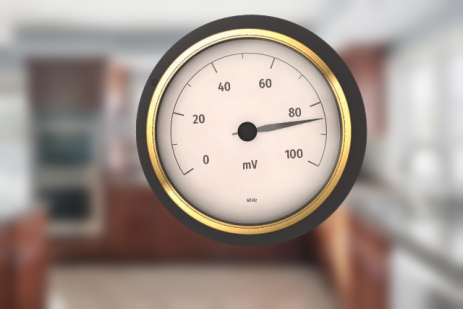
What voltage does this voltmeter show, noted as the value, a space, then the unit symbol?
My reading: 85 mV
